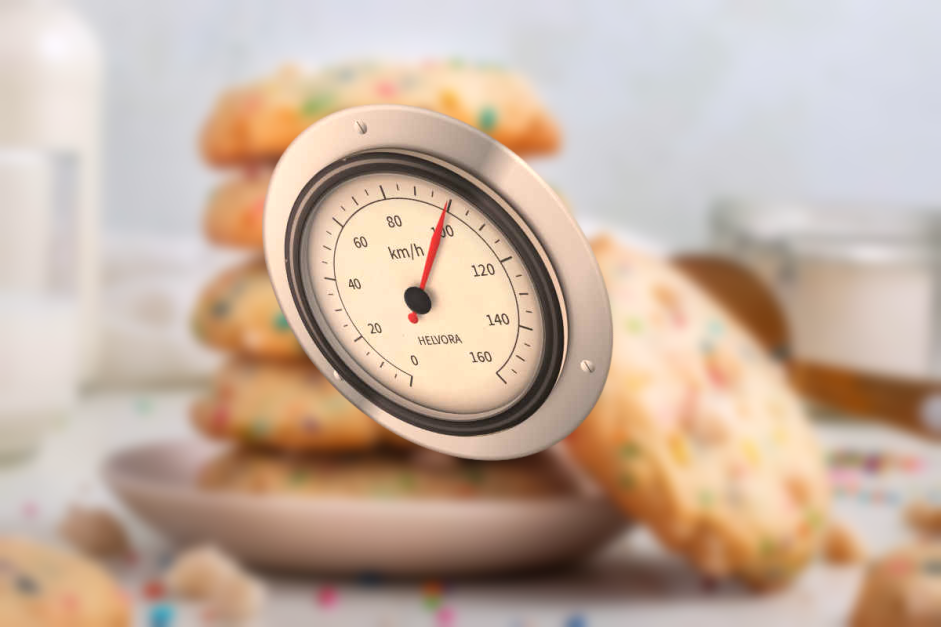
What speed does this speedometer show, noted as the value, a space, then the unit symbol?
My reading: 100 km/h
